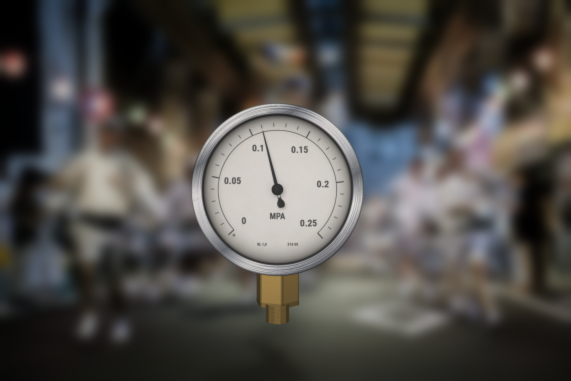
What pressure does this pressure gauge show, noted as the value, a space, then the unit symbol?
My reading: 0.11 MPa
